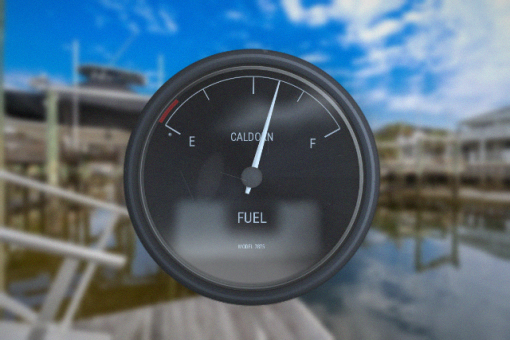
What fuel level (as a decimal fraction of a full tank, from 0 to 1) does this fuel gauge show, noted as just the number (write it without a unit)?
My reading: 0.625
